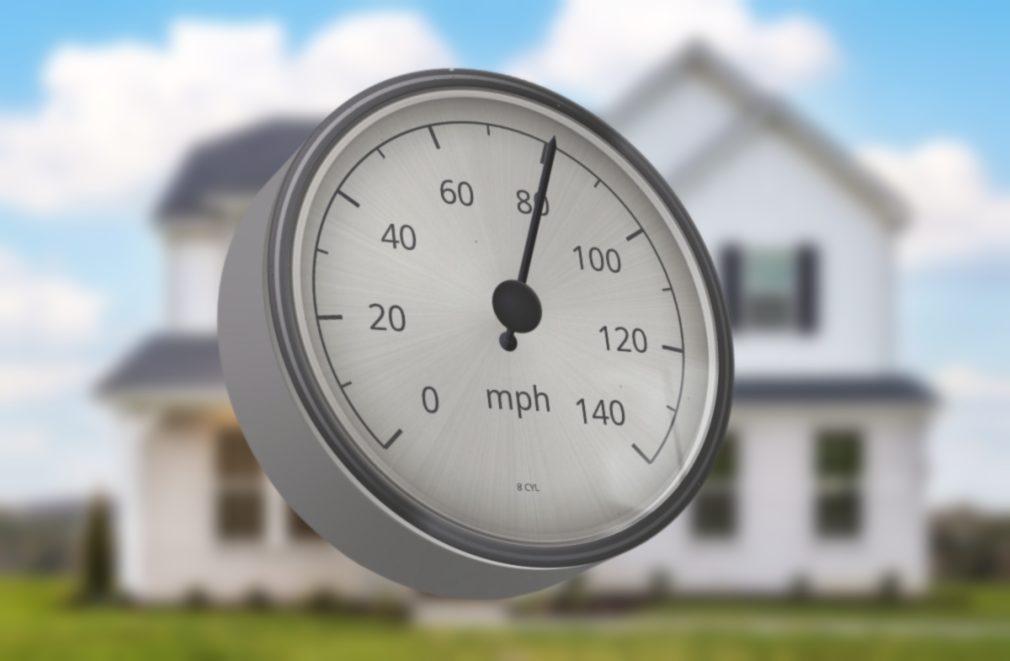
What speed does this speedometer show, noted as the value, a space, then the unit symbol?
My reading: 80 mph
